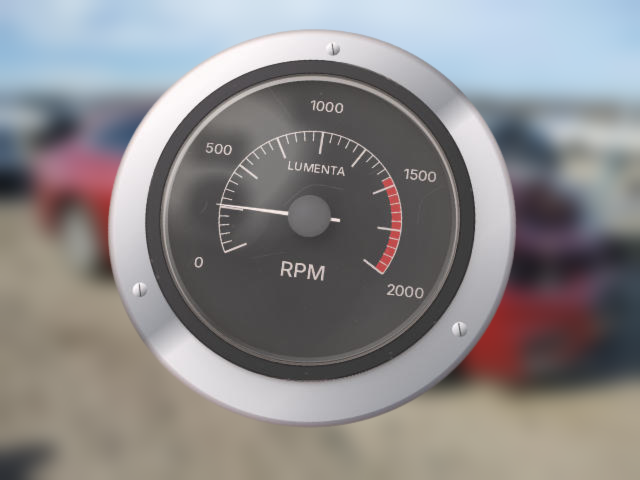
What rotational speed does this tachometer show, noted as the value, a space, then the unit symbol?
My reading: 250 rpm
